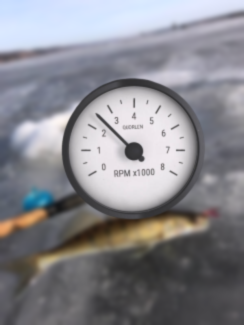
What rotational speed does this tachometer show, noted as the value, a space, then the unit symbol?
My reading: 2500 rpm
